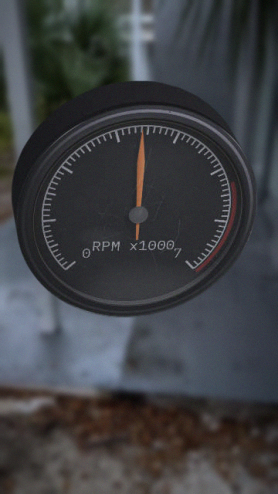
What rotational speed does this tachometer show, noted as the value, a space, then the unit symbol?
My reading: 3400 rpm
